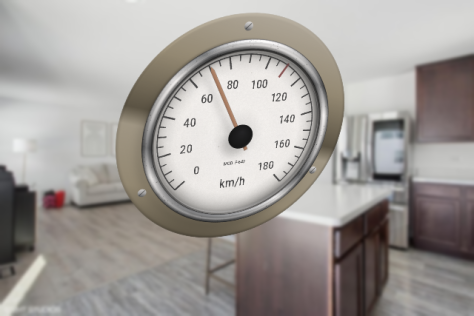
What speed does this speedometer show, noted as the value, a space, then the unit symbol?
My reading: 70 km/h
